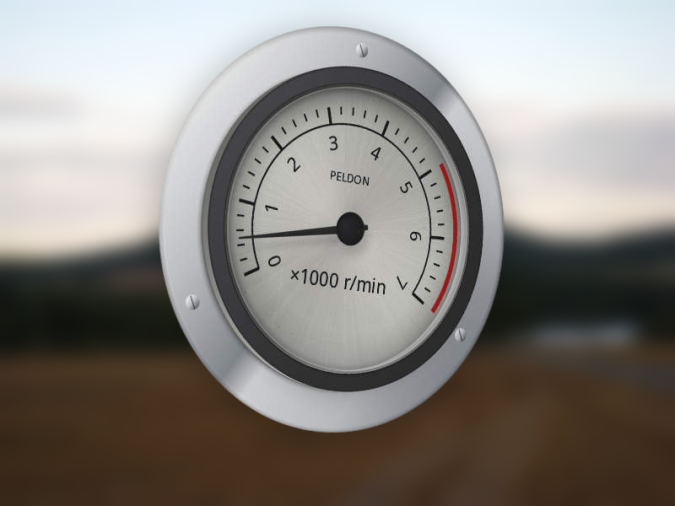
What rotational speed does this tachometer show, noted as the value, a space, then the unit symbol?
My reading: 500 rpm
